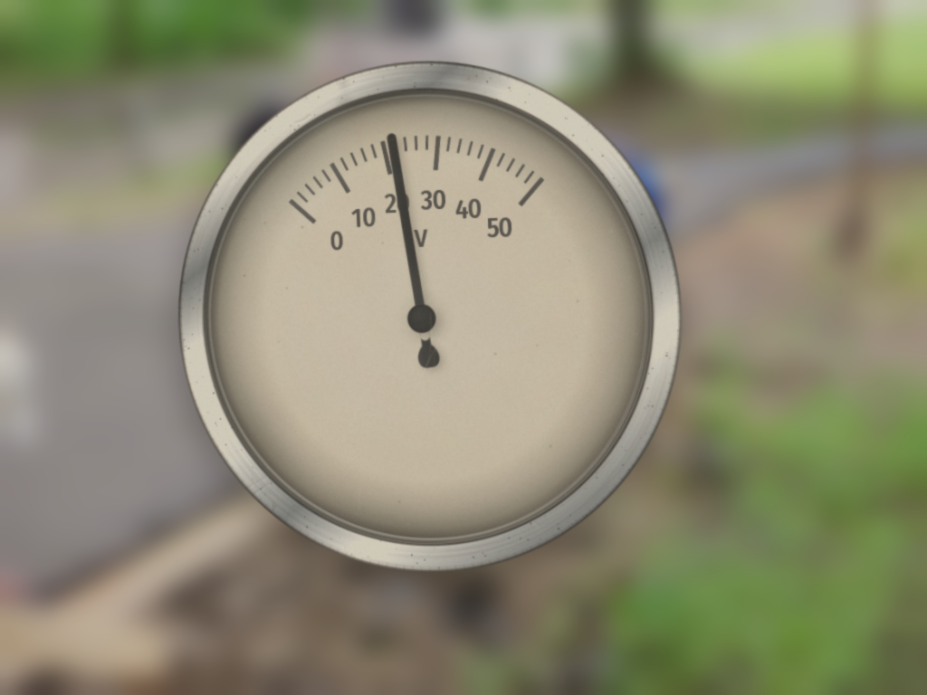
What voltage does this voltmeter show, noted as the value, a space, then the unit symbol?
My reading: 22 V
